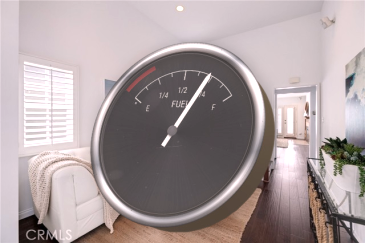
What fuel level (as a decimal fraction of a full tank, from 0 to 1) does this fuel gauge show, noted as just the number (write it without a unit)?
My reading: 0.75
